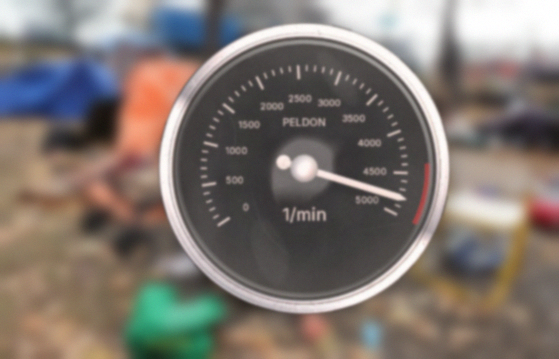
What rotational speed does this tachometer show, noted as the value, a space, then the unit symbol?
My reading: 4800 rpm
